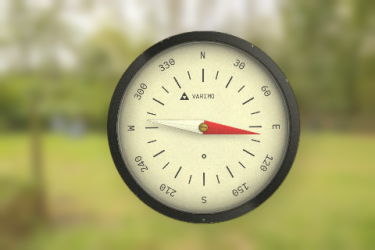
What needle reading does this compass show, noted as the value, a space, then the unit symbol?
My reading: 97.5 °
